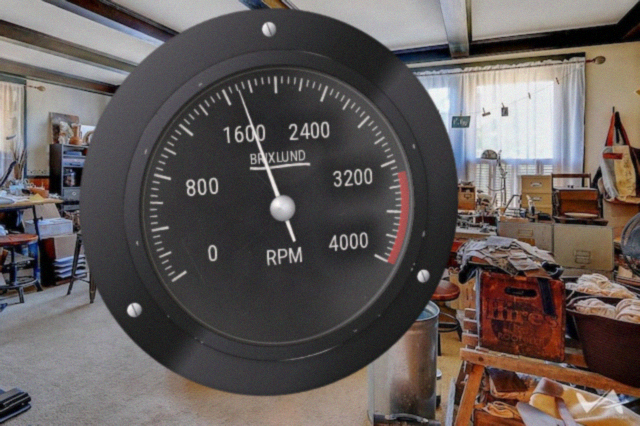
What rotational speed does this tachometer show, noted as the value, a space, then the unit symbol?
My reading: 1700 rpm
